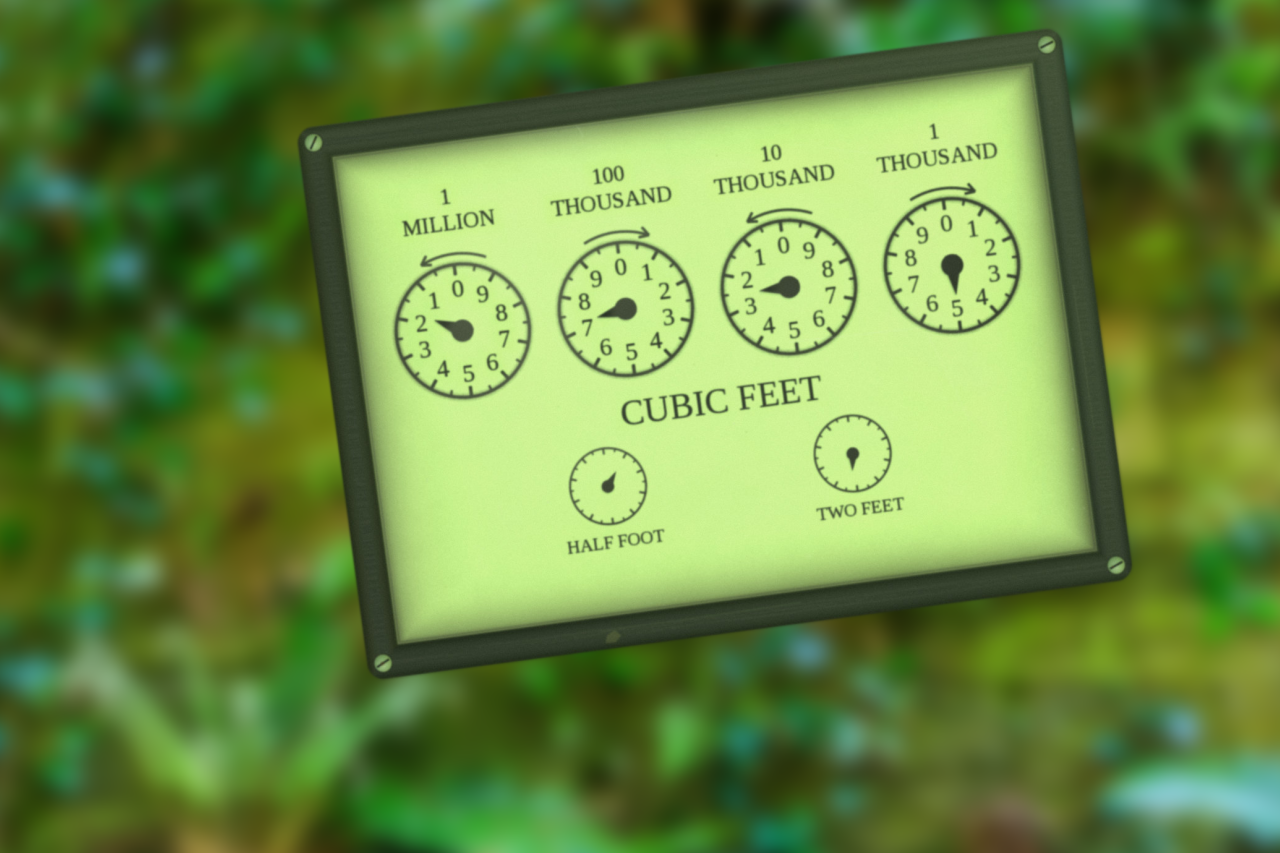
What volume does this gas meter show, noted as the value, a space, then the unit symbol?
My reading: 172500 ft³
